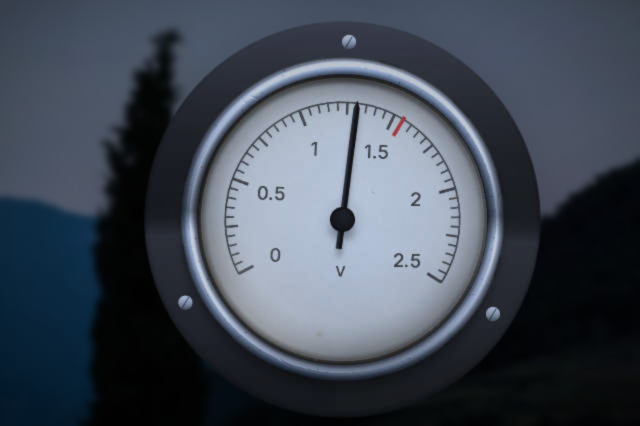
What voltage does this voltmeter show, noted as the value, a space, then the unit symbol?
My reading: 1.3 V
